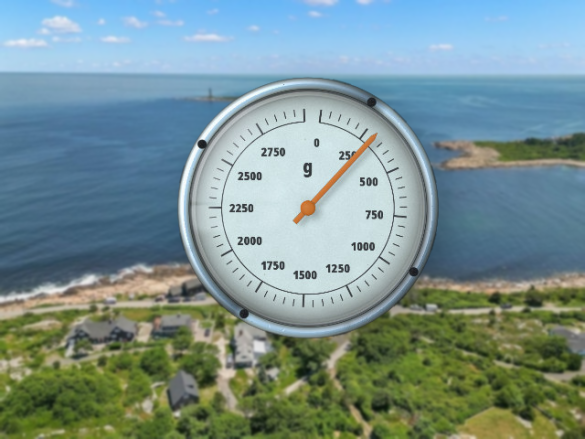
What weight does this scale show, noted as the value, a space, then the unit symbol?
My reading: 300 g
